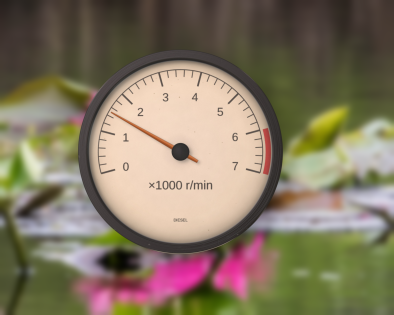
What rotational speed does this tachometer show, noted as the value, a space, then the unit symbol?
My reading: 1500 rpm
